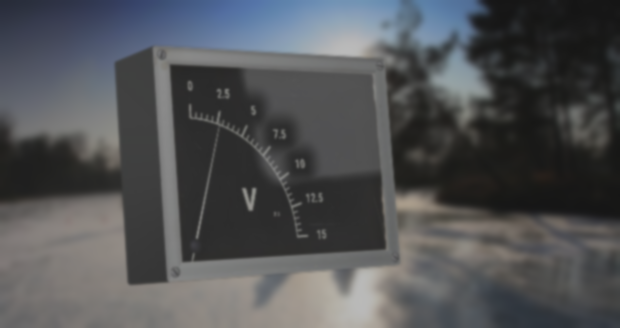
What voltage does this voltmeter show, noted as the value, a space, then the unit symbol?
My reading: 2.5 V
